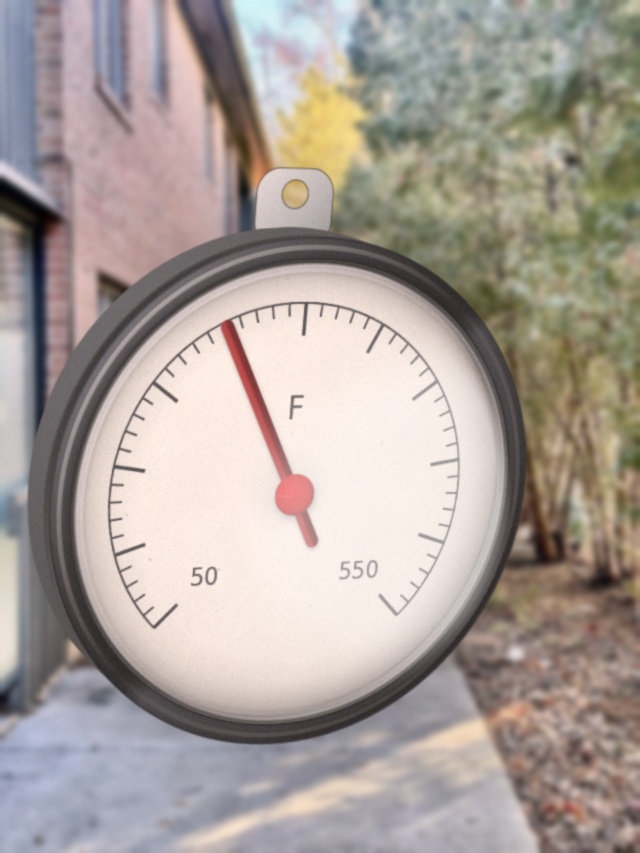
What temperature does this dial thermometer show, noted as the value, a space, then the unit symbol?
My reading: 250 °F
